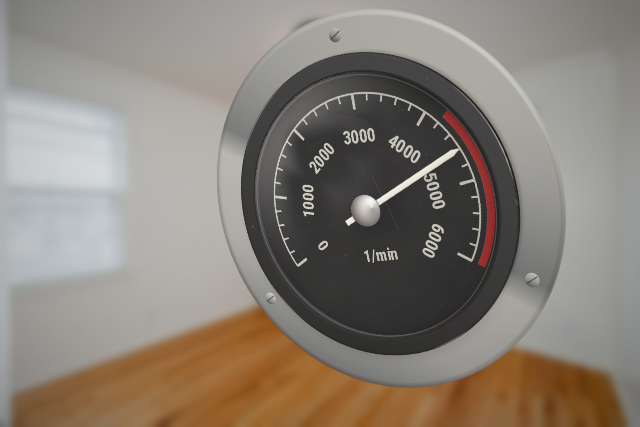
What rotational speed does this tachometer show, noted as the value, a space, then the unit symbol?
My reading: 4600 rpm
